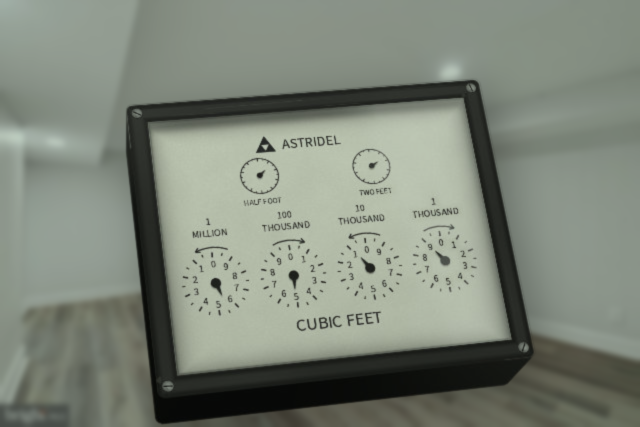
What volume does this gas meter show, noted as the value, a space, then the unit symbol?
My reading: 550900 ft³
